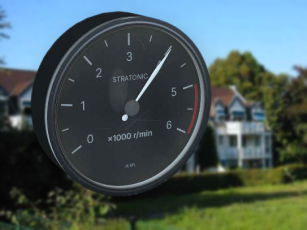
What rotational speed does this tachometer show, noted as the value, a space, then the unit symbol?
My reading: 4000 rpm
